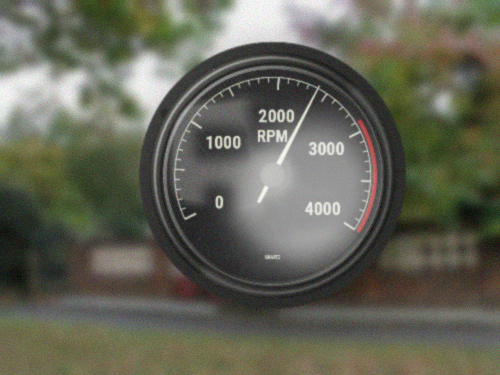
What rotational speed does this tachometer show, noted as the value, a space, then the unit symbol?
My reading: 2400 rpm
